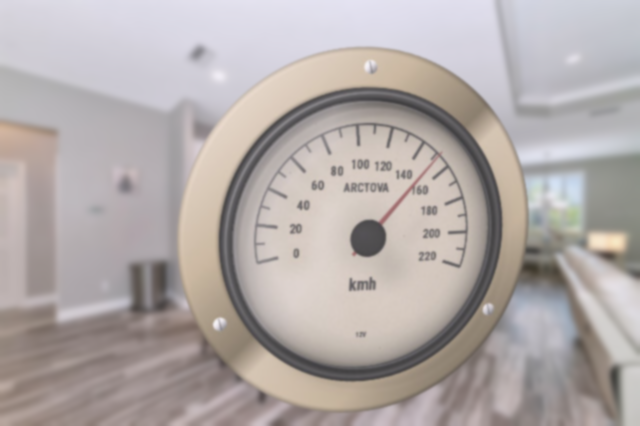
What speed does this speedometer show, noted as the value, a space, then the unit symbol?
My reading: 150 km/h
